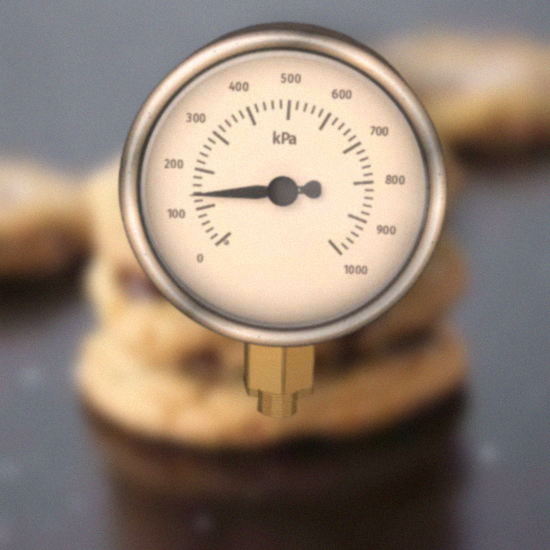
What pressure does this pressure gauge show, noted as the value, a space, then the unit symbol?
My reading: 140 kPa
